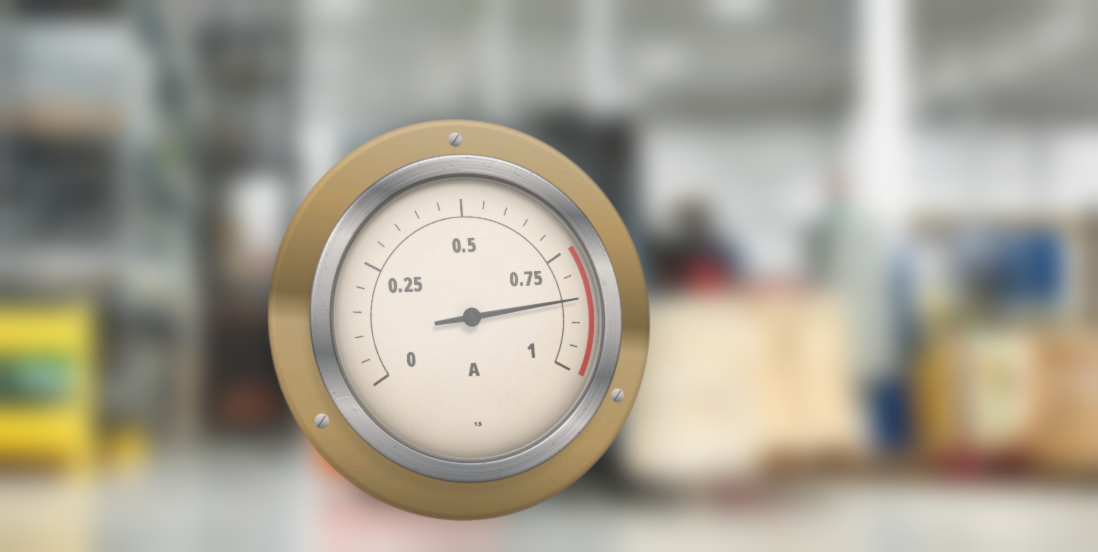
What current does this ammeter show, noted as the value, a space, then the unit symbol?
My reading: 0.85 A
